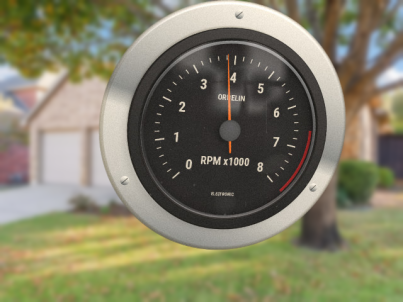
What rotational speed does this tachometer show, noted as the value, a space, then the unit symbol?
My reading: 3800 rpm
